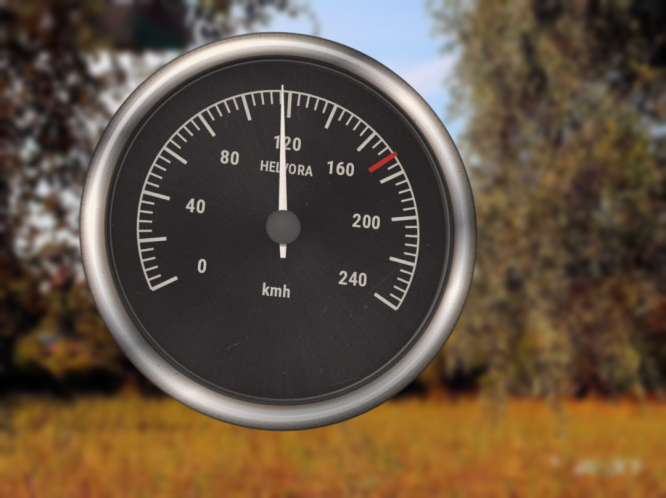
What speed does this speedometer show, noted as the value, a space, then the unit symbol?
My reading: 116 km/h
